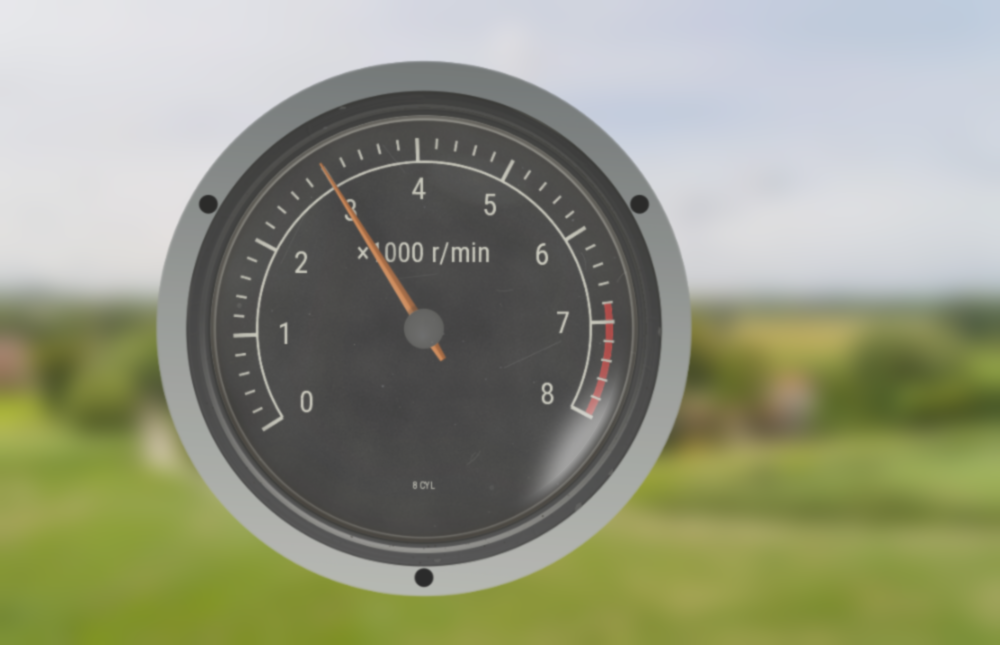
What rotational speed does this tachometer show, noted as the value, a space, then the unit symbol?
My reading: 3000 rpm
